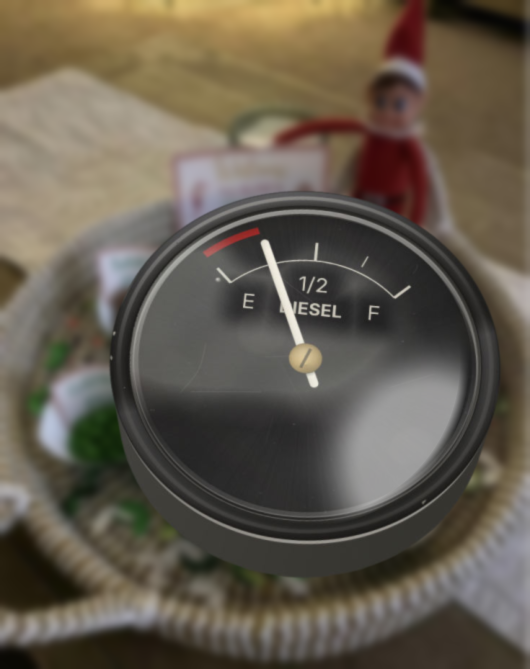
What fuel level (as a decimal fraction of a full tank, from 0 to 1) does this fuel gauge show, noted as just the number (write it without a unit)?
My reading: 0.25
